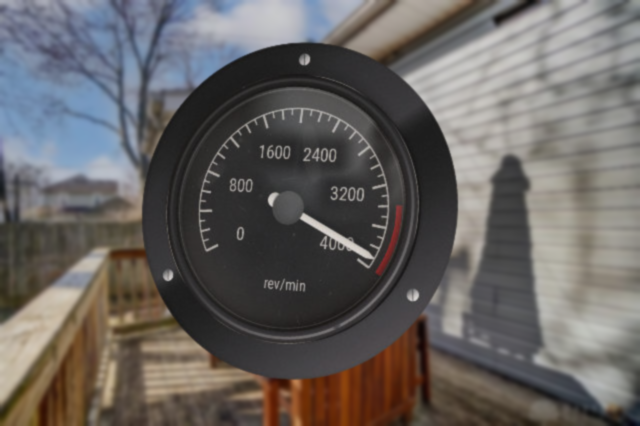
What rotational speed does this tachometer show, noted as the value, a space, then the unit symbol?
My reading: 3900 rpm
